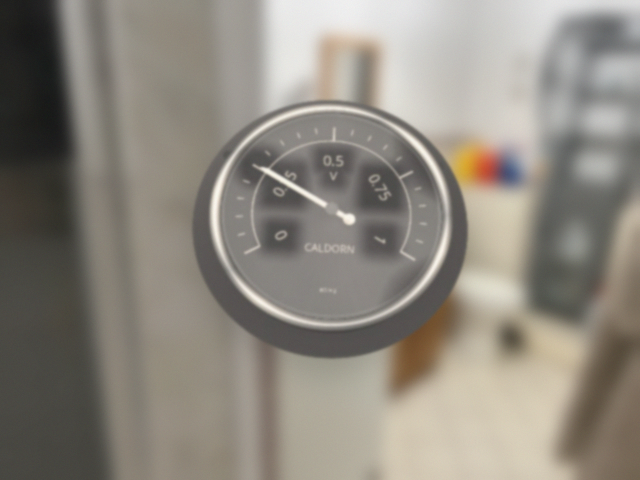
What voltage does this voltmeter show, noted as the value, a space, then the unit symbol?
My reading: 0.25 V
